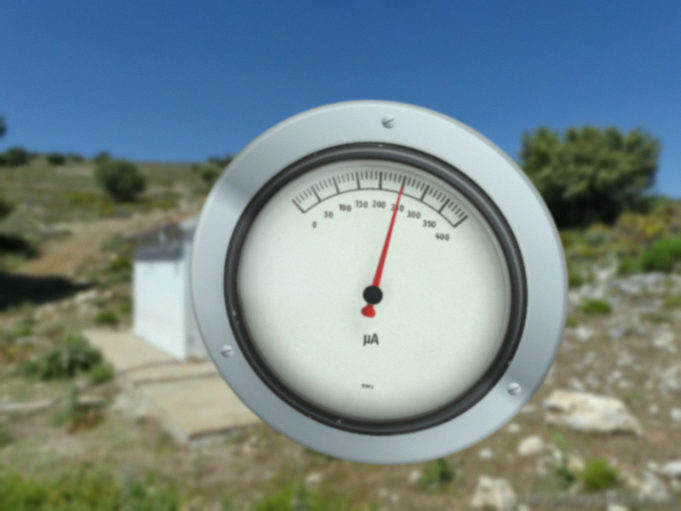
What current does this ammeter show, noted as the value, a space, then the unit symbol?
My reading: 250 µA
